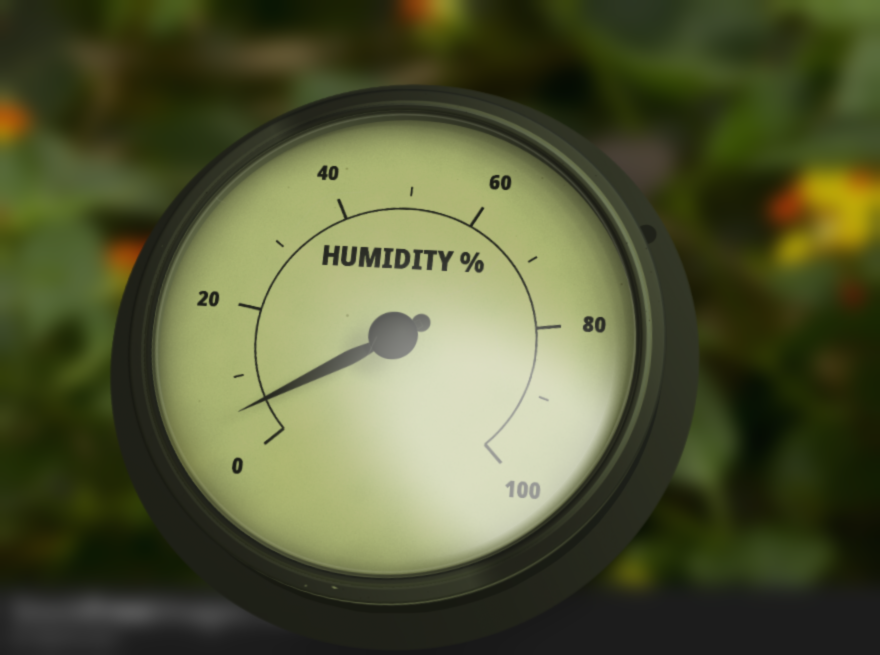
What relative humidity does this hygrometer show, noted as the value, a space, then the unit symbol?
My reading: 5 %
